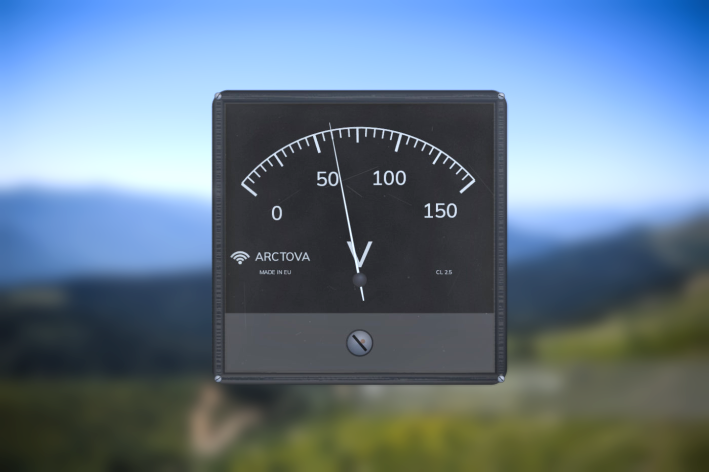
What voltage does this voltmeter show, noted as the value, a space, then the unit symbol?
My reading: 60 V
